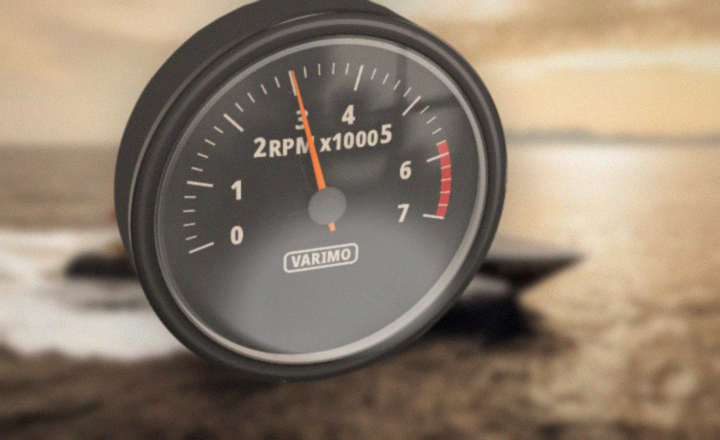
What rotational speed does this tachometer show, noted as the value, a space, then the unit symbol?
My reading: 3000 rpm
